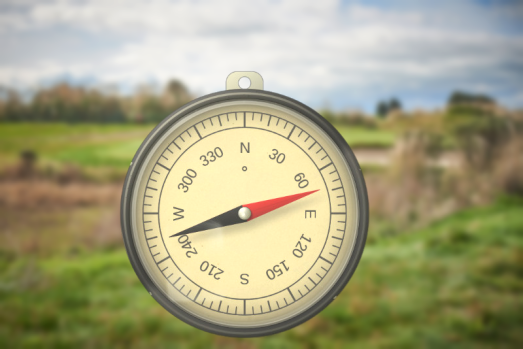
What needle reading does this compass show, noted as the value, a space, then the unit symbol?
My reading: 72.5 °
